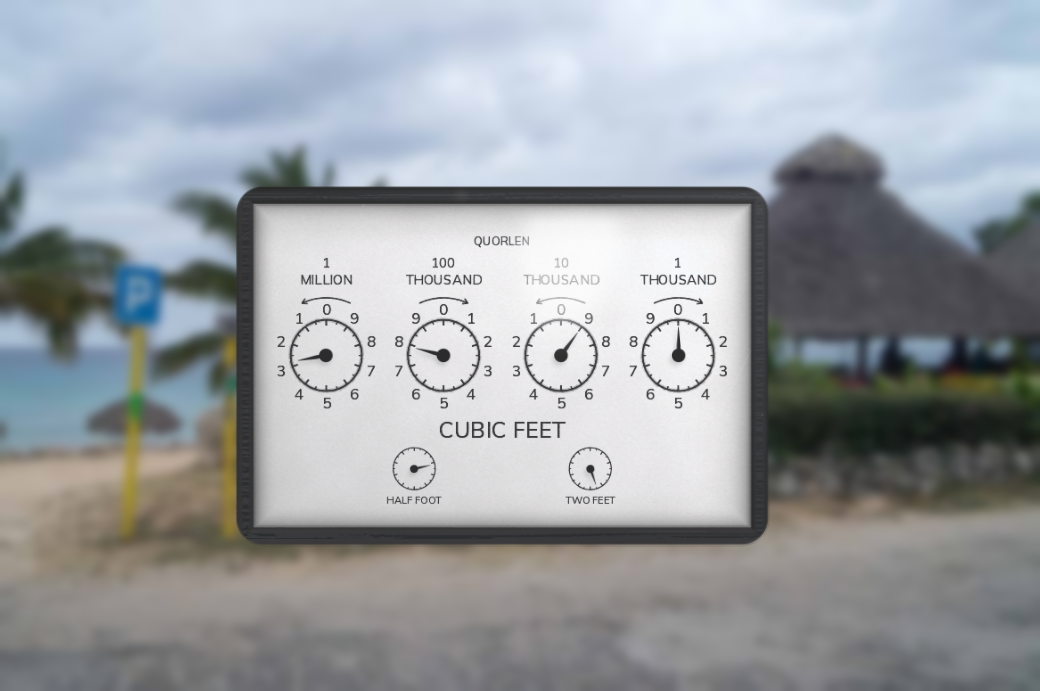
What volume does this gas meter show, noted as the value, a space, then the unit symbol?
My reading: 279000 ft³
